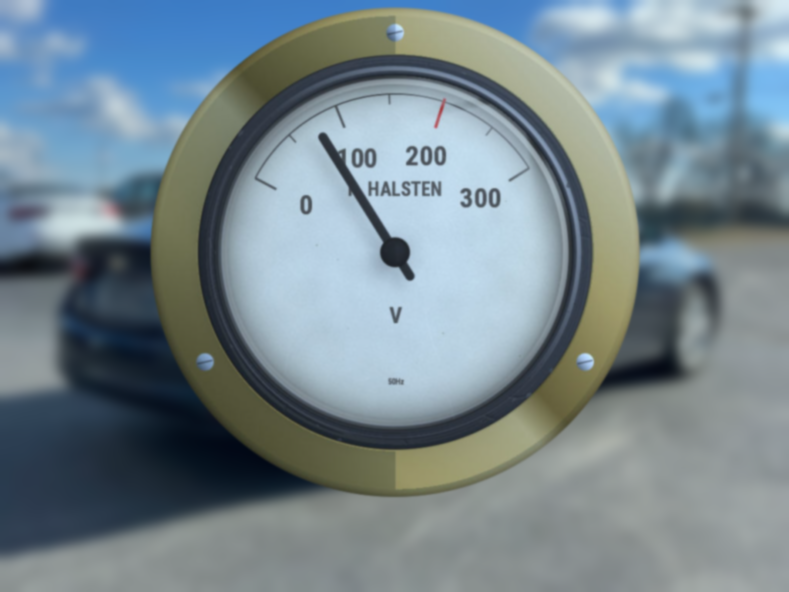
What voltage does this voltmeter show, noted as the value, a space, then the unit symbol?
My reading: 75 V
